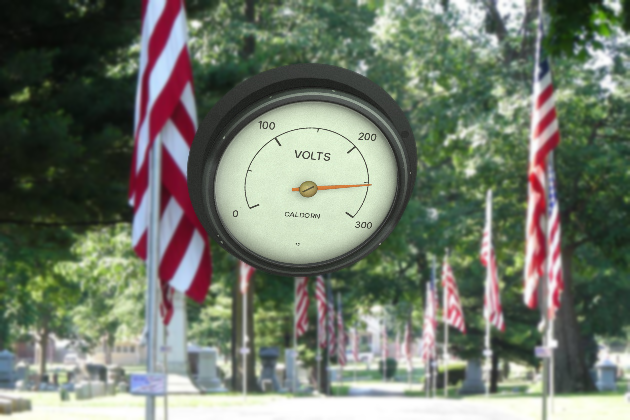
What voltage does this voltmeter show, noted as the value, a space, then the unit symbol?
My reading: 250 V
